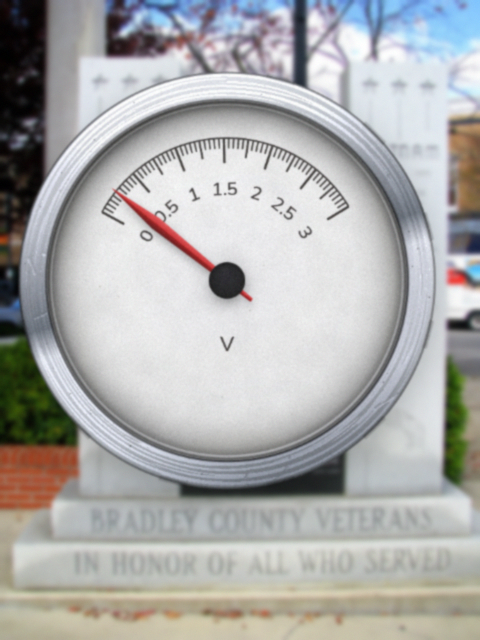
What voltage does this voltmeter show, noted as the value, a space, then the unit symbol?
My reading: 0.25 V
